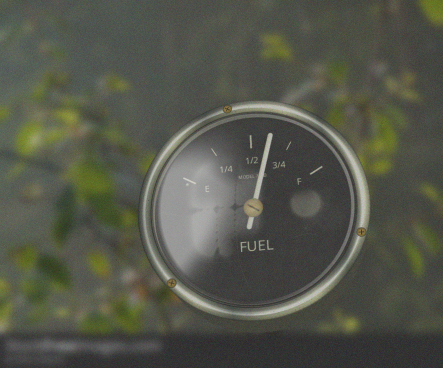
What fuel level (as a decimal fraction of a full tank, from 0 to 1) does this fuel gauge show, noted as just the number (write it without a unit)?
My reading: 0.625
